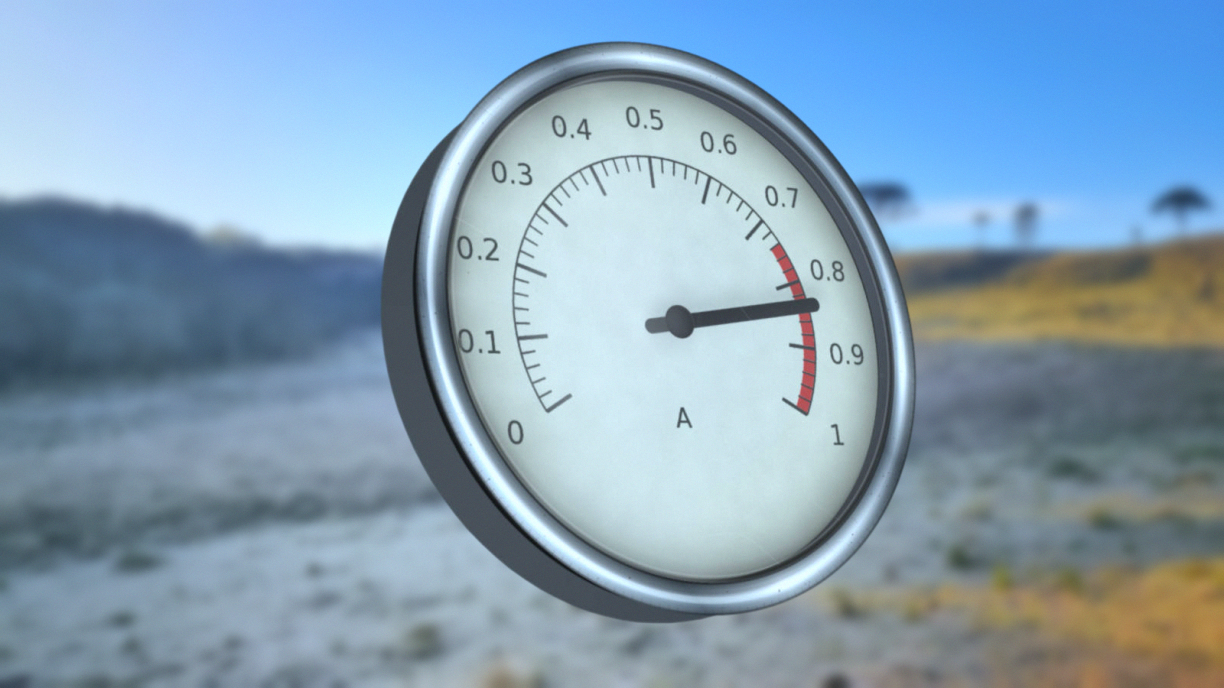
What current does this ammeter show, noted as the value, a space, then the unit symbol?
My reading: 0.84 A
